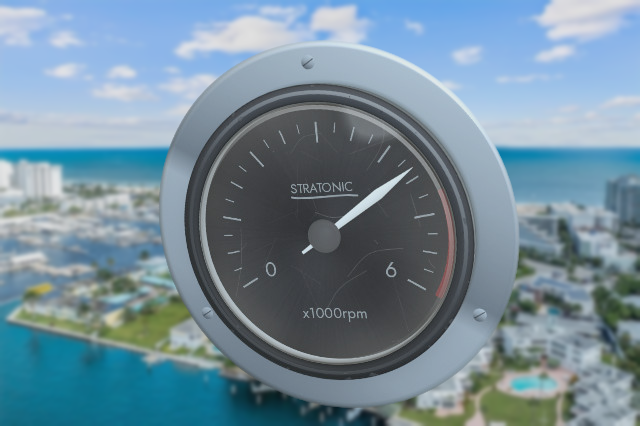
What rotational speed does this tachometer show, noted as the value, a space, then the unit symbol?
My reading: 4375 rpm
